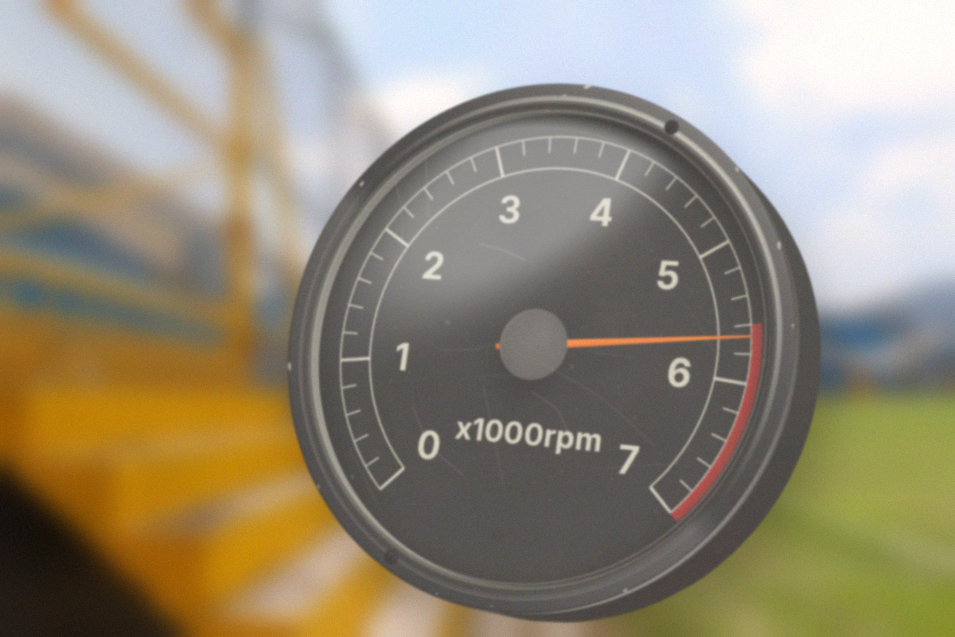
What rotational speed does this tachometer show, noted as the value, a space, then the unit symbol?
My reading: 5700 rpm
